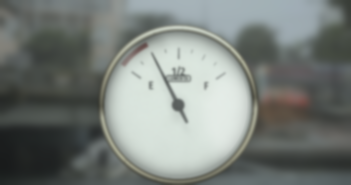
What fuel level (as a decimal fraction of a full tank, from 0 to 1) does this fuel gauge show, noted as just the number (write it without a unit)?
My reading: 0.25
